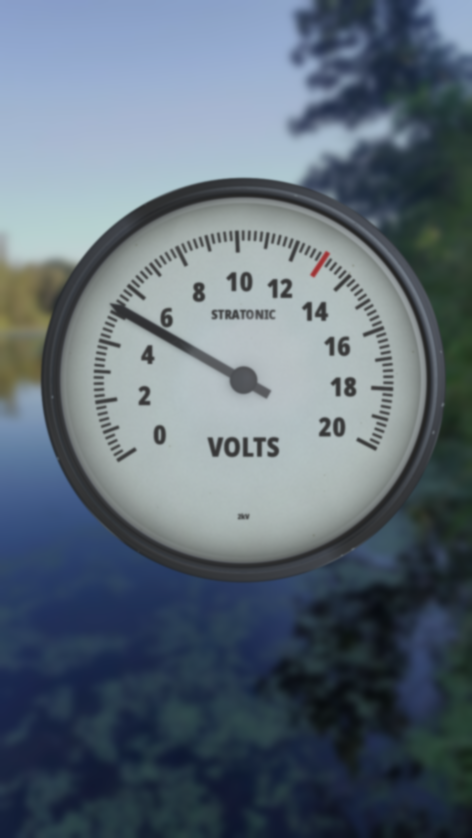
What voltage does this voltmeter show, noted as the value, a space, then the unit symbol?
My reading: 5.2 V
